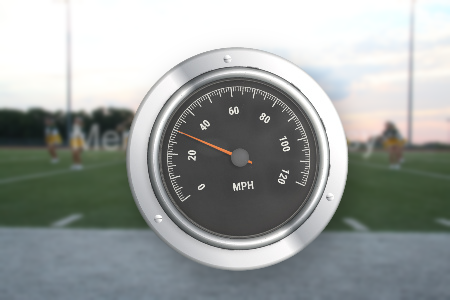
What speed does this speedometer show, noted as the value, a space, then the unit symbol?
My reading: 30 mph
